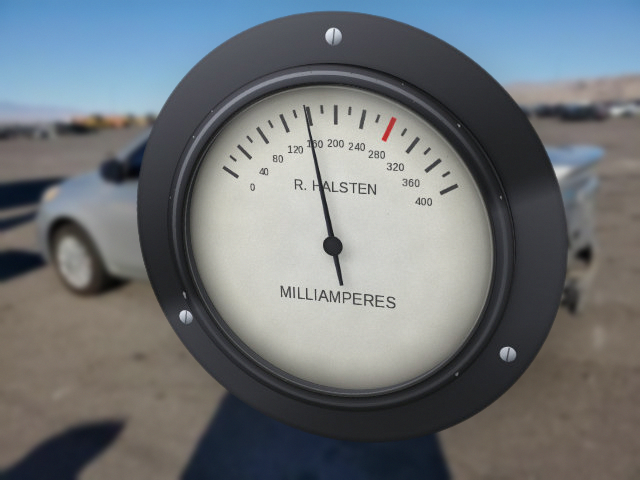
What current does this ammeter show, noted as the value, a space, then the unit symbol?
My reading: 160 mA
